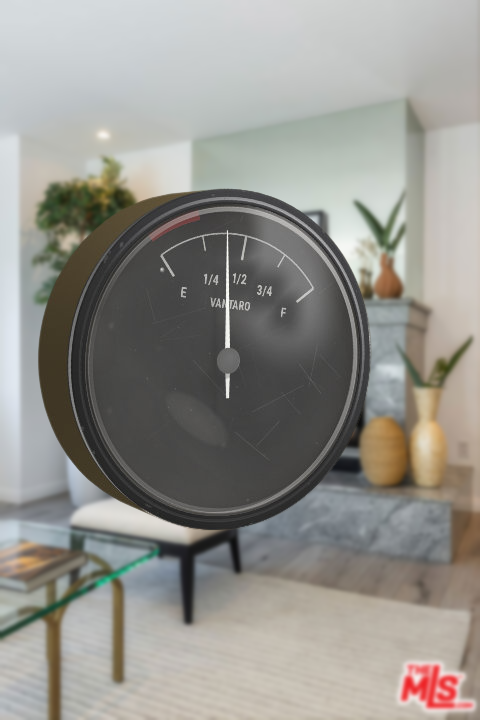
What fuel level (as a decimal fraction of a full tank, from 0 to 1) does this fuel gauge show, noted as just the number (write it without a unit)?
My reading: 0.375
